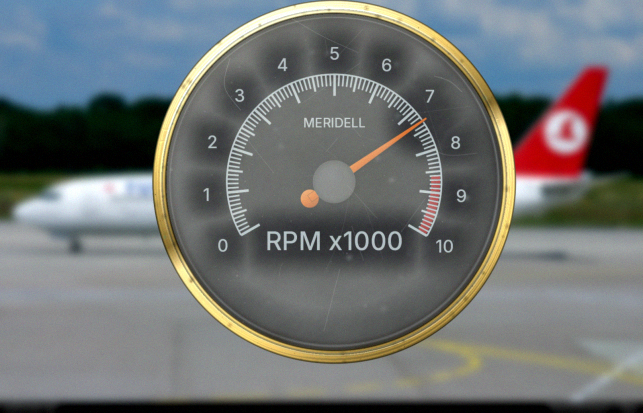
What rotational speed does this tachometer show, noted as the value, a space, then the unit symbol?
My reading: 7300 rpm
